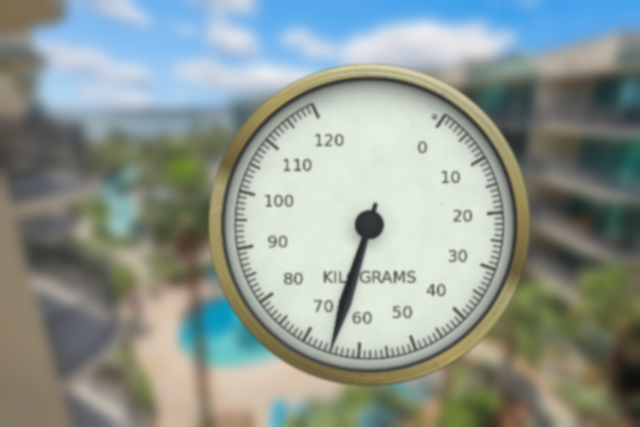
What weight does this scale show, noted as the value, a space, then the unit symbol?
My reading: 65 kg
